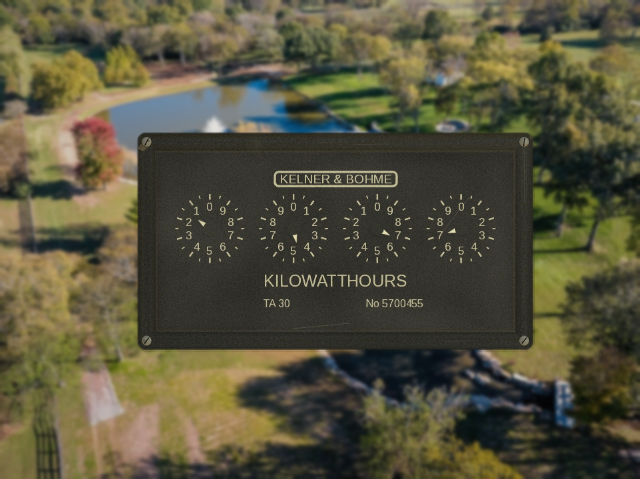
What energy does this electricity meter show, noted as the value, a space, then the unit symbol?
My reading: 1467 kWh
